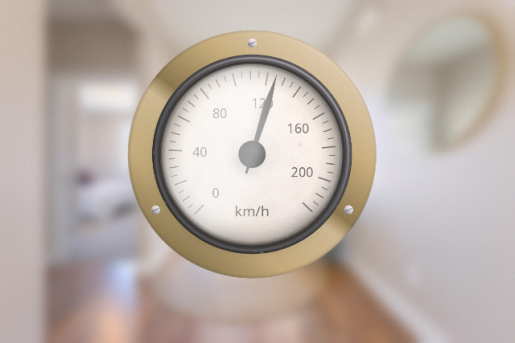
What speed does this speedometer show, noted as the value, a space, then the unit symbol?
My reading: 125 km/h
